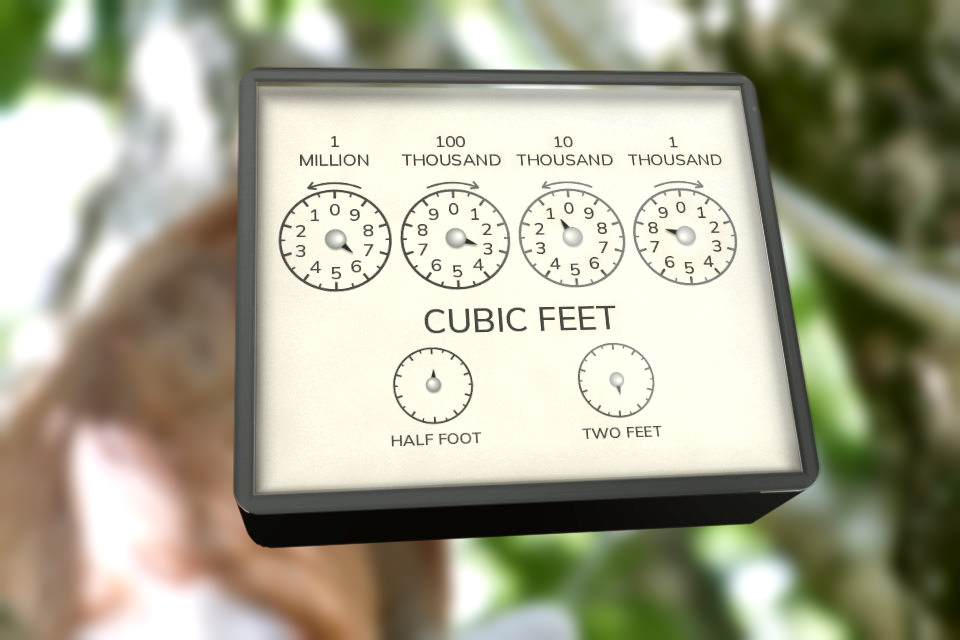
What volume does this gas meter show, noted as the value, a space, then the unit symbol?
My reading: 630800 ft³
